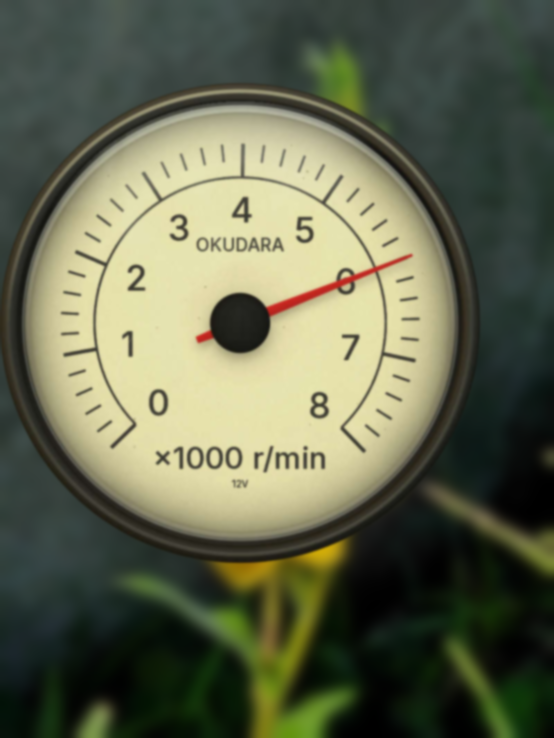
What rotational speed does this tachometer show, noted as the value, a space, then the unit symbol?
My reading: 6000 rpm
